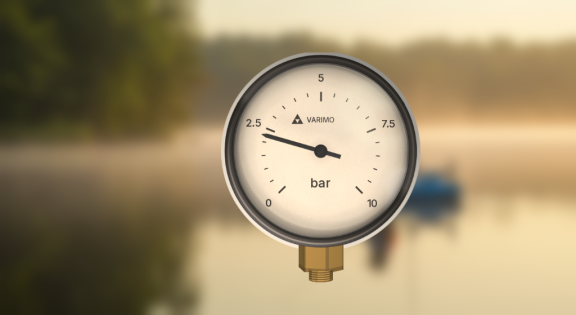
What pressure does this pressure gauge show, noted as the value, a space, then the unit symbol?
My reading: 2.25 bar
